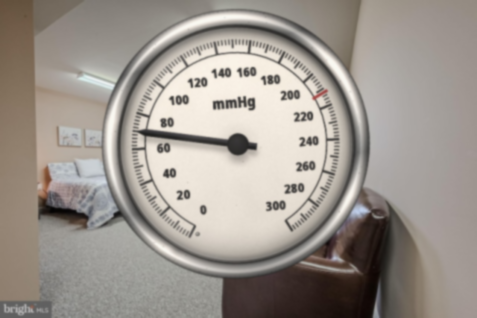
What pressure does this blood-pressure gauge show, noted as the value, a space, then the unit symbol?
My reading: 70 mmHg
